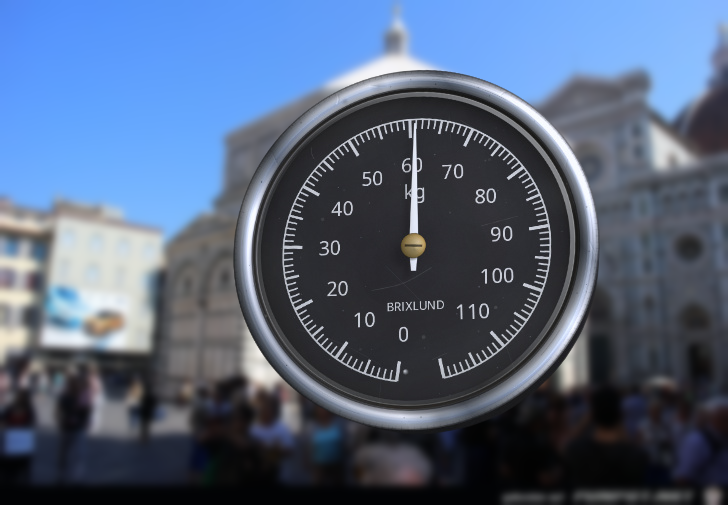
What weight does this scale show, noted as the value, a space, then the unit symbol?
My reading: 61 kg
